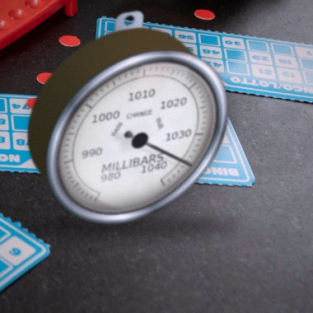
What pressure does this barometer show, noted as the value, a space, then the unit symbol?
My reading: 1035 mbar
